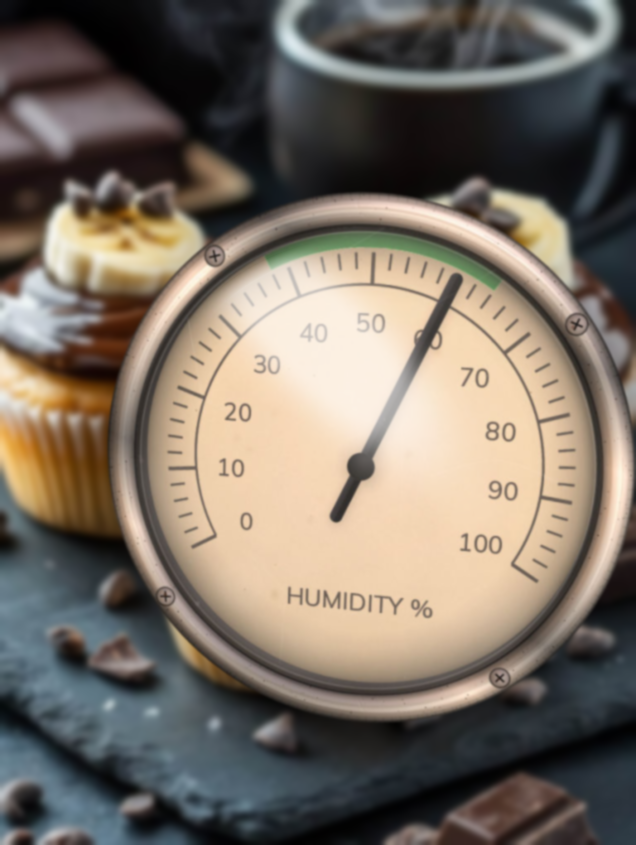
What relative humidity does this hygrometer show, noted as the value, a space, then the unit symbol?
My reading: 60 %
